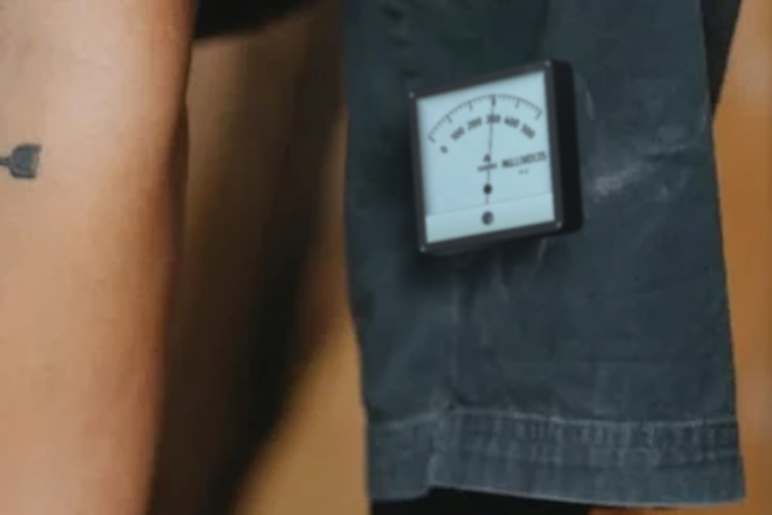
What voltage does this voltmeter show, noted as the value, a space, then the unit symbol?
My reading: 300 mV
